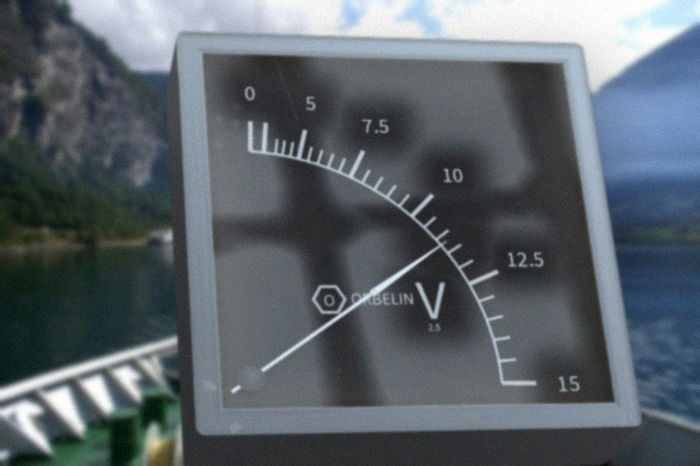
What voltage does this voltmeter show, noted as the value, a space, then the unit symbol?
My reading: 11.25 V
